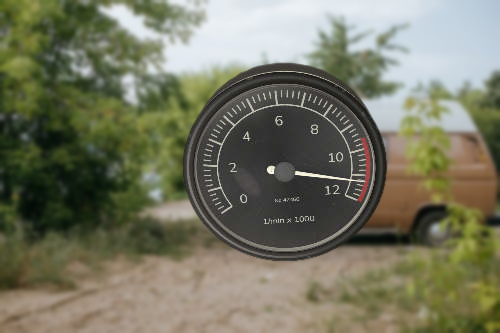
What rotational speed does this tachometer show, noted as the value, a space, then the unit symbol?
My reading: 11200 rpm
